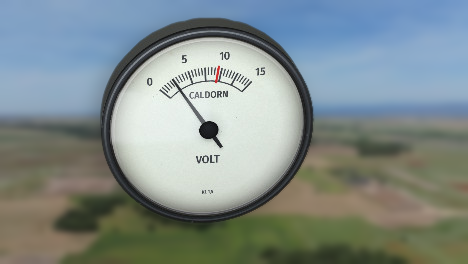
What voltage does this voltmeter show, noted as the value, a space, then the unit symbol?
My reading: 2.5 V
